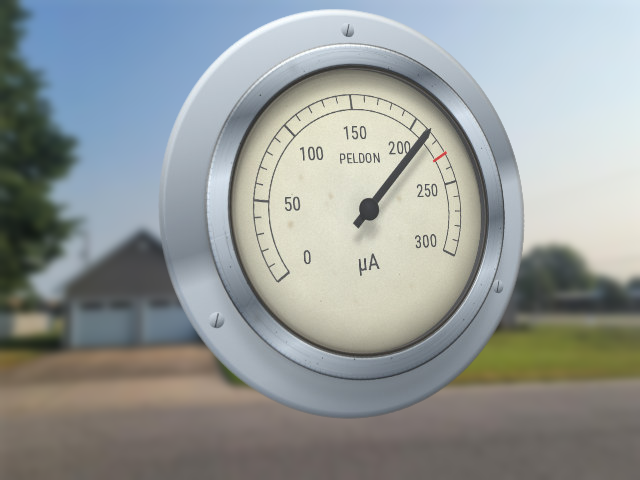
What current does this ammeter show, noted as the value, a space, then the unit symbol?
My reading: 210 µA
